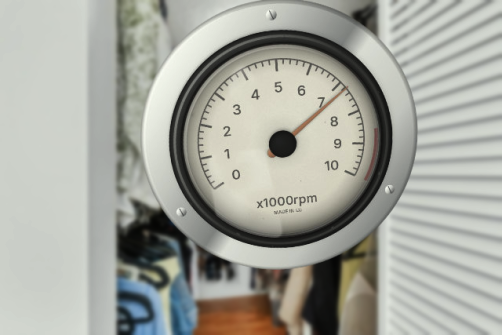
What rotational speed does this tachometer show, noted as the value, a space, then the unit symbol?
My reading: 7200 rpm
